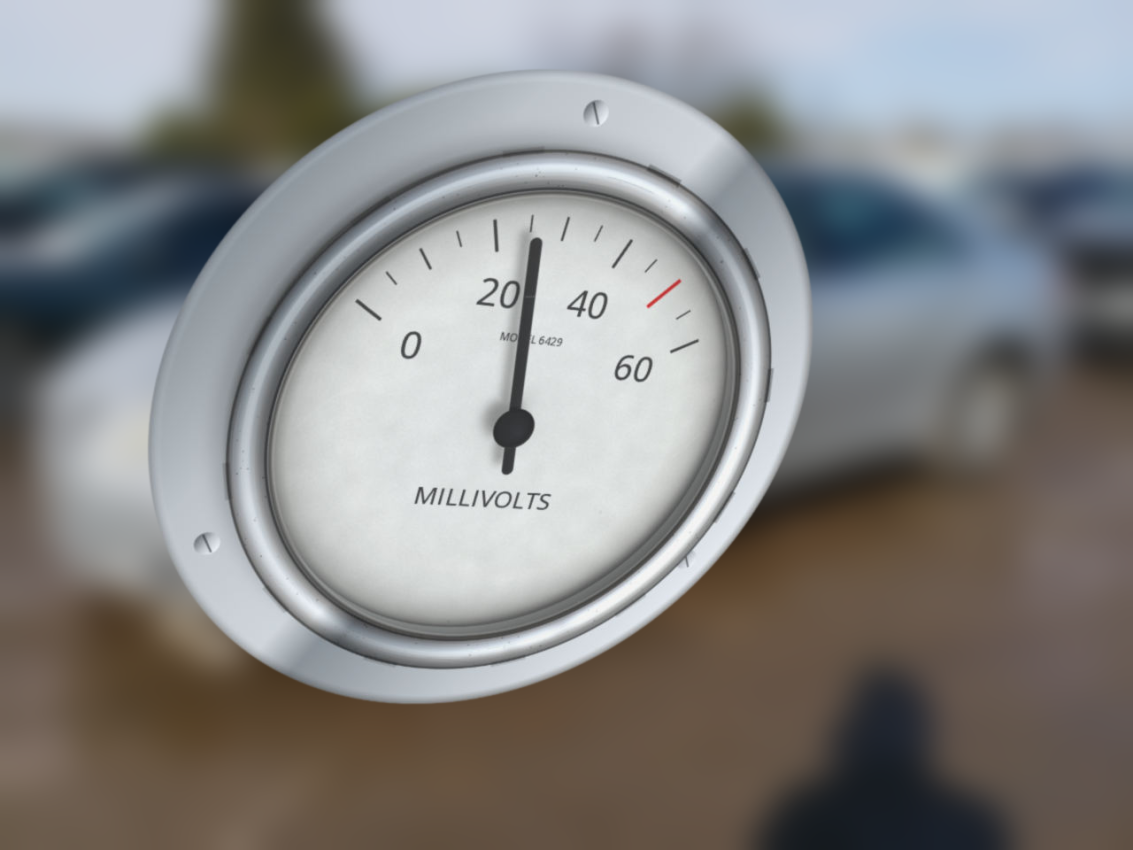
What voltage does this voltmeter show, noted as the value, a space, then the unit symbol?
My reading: 25 mV
